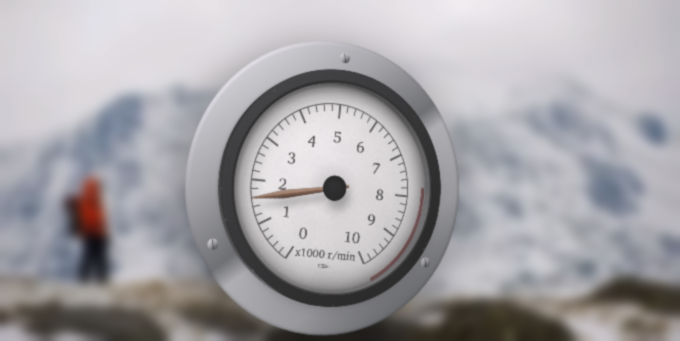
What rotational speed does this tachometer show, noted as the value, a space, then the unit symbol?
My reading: 1600 rpm
